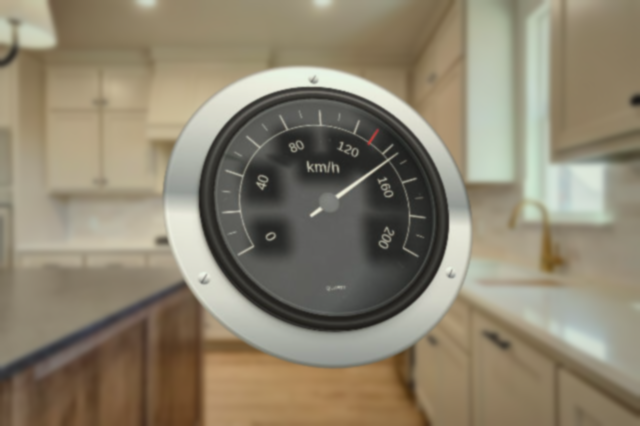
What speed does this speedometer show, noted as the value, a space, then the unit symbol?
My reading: 145 km/h
